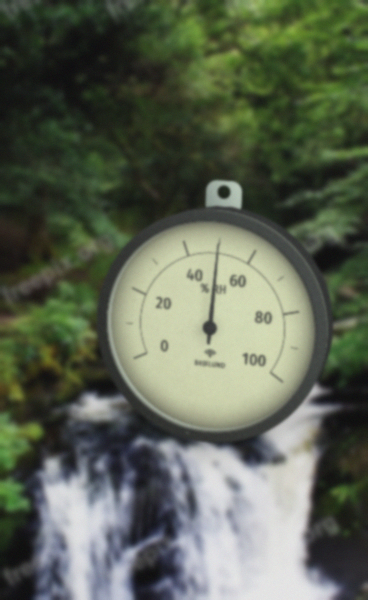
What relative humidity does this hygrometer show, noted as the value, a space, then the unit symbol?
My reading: 50 %
